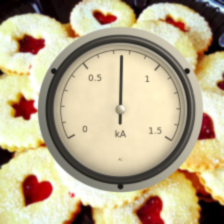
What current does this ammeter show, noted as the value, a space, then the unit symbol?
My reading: 0.75 kA
